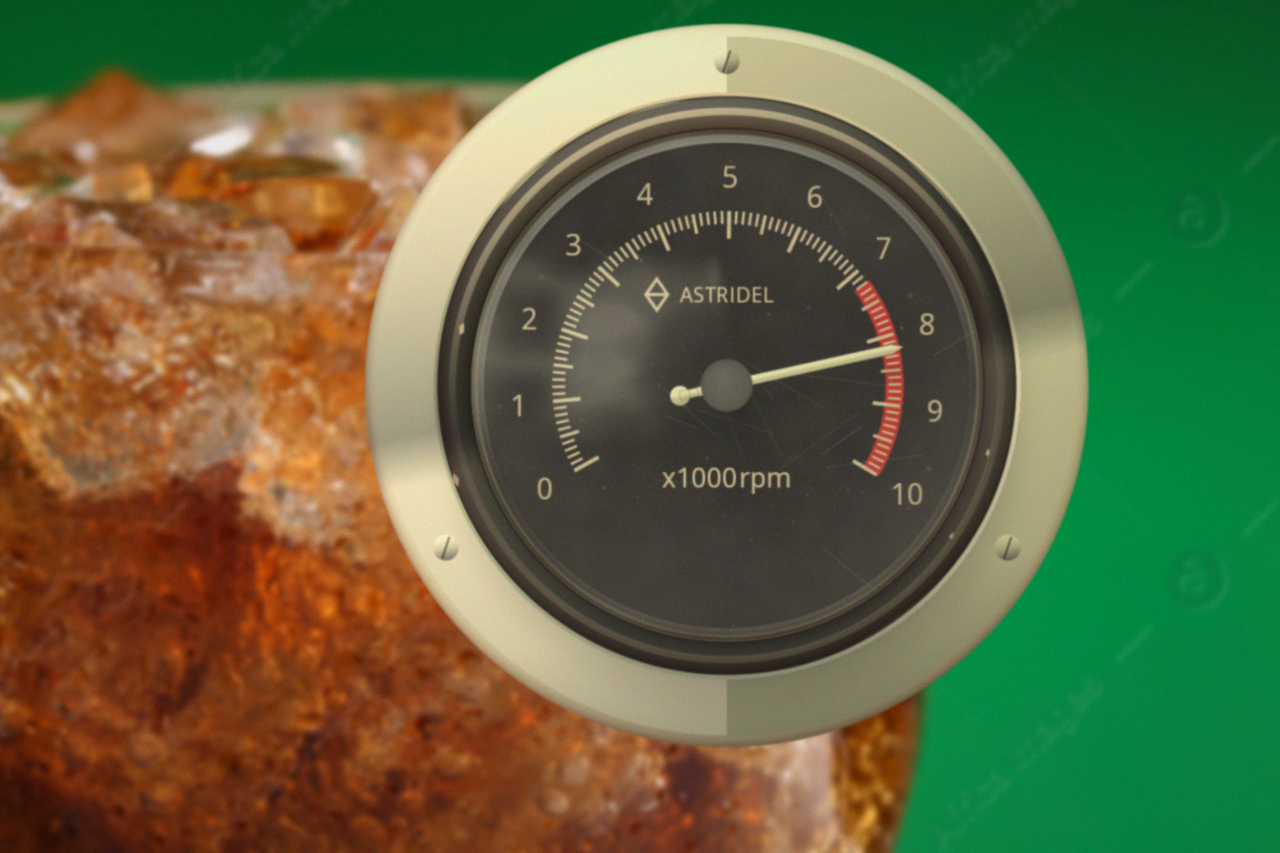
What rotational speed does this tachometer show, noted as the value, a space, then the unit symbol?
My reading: 8200 rpm
